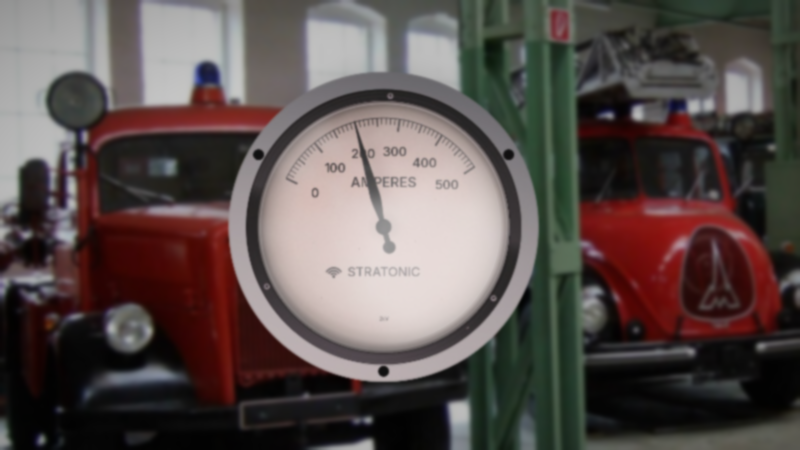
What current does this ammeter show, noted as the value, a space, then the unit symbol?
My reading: 200 A
